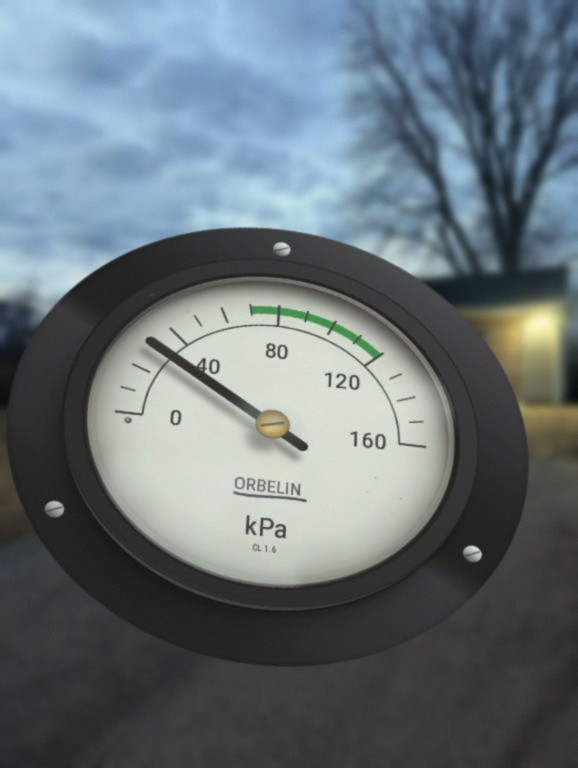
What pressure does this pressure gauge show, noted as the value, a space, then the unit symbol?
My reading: 30 kPa
